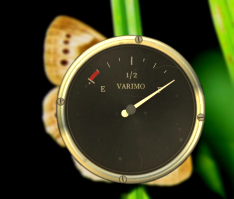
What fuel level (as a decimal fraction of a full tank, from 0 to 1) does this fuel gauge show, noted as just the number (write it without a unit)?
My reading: 1
